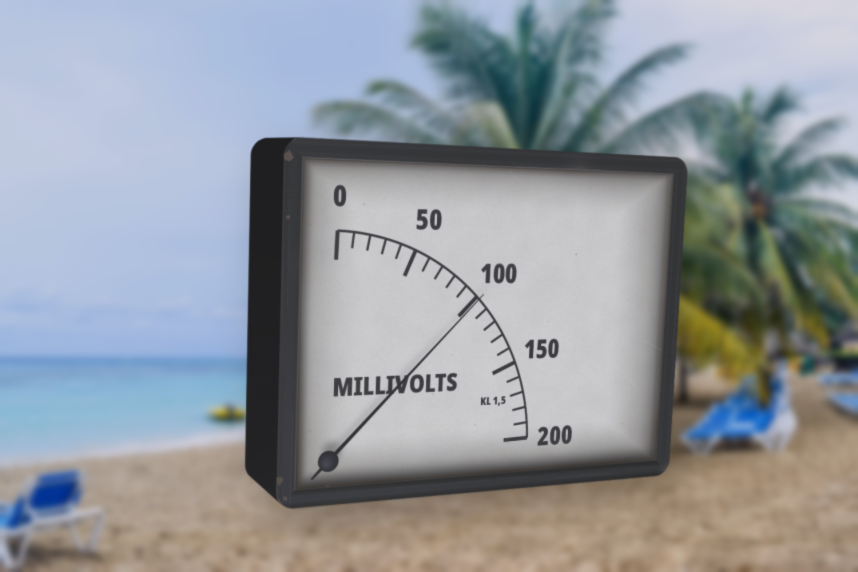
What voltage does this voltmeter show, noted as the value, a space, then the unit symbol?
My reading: 100 mV
